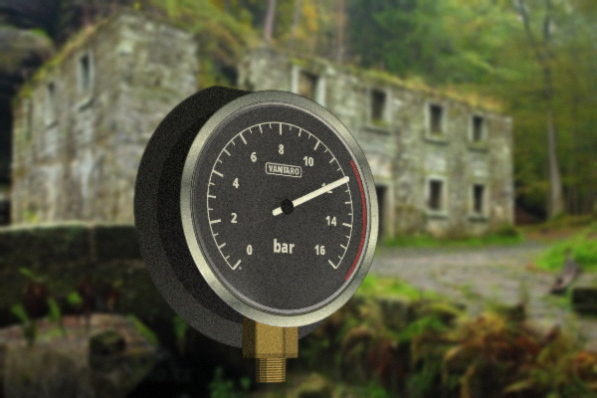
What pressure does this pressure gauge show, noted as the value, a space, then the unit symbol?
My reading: 12 bar
